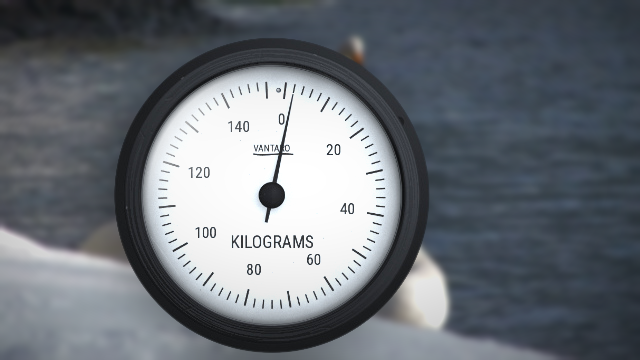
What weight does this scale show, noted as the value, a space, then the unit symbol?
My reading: 2 kg
